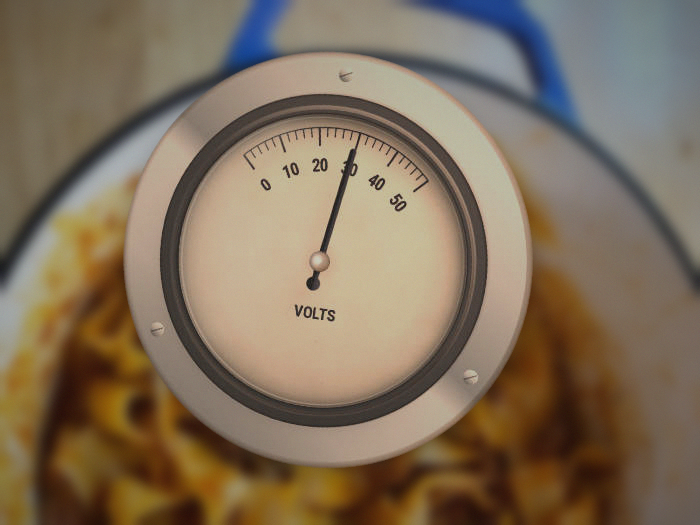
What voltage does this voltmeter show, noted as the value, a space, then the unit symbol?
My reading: 30 V
